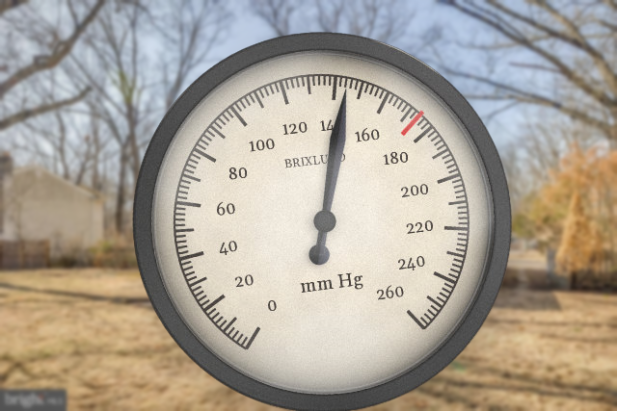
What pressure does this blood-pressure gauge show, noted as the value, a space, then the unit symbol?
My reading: 144 mmHg
